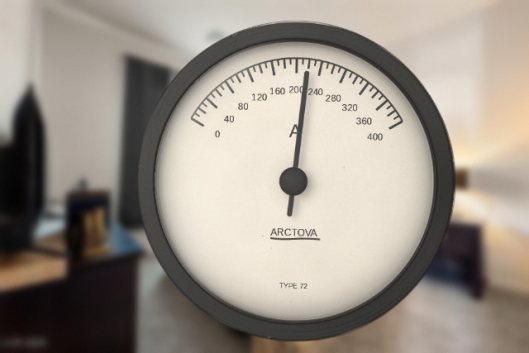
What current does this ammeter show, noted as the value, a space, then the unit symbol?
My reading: 220 A
